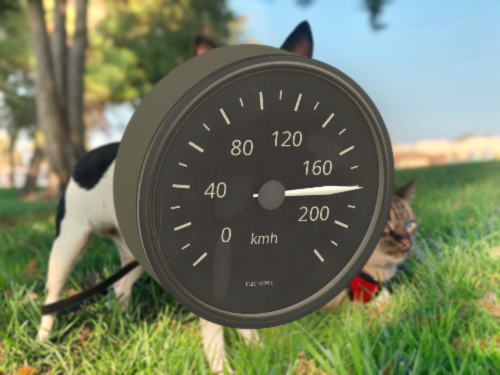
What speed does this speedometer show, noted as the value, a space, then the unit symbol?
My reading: 180 km/h
